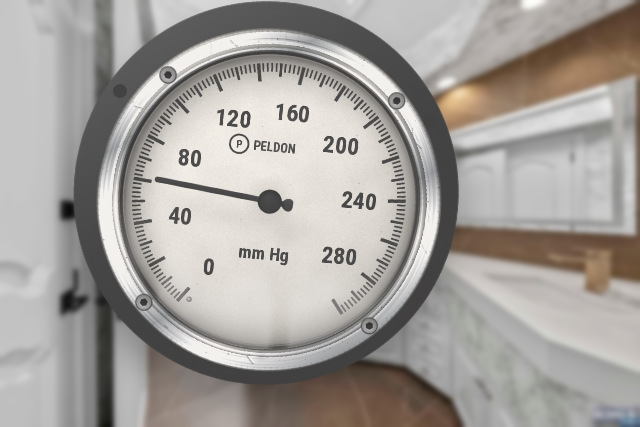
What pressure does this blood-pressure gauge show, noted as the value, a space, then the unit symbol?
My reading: 62 mmHg
